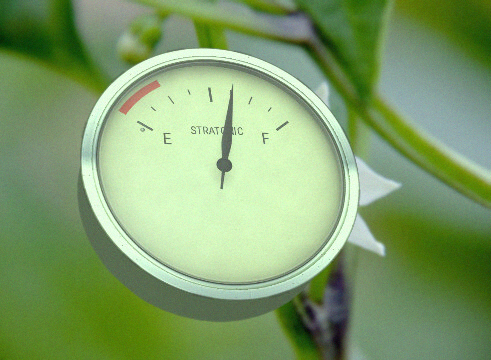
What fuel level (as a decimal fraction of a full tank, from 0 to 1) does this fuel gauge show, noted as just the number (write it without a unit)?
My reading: 0.625
